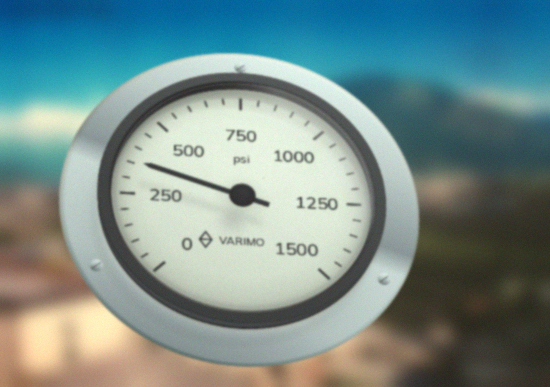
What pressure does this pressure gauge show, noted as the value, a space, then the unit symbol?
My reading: 350 psi
